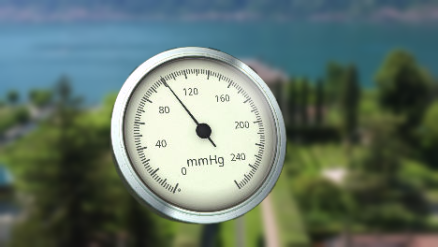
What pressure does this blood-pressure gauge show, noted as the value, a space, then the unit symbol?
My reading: 100 mmHg
